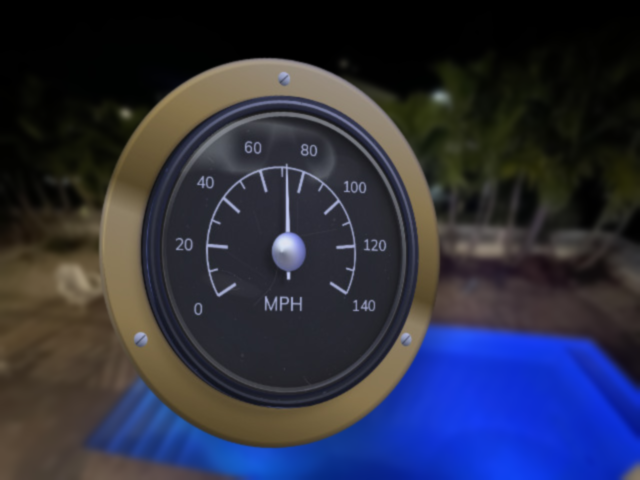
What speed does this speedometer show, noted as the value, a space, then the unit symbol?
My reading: 70 mph
